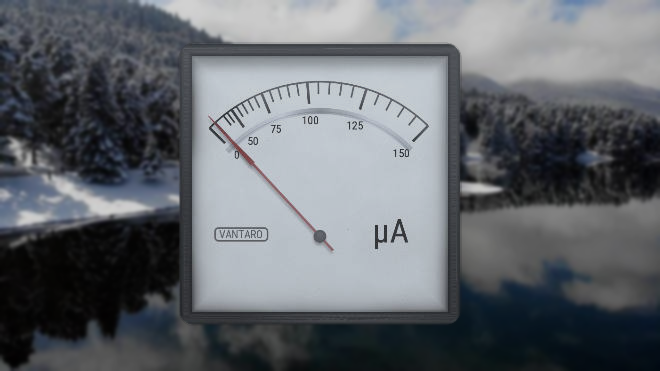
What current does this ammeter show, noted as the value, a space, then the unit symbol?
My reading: 25 µA
